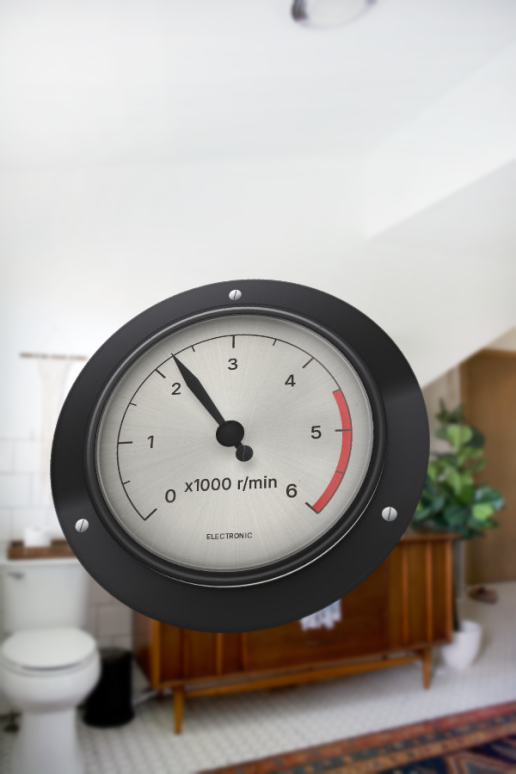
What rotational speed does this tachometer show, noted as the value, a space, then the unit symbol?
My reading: 2250 rpm
